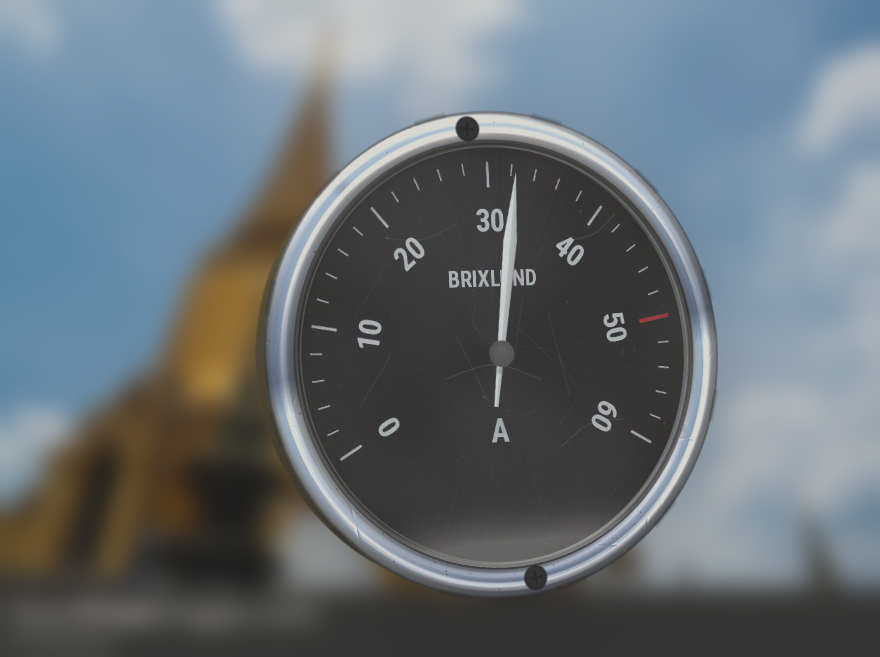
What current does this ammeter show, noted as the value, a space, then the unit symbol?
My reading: 32 A
